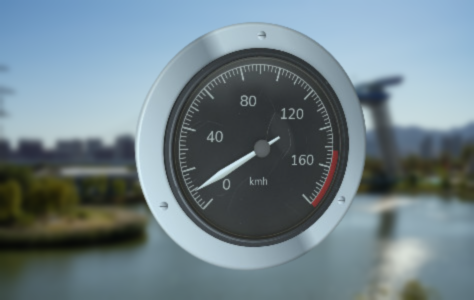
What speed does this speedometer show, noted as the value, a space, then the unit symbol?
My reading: 10 km/h
